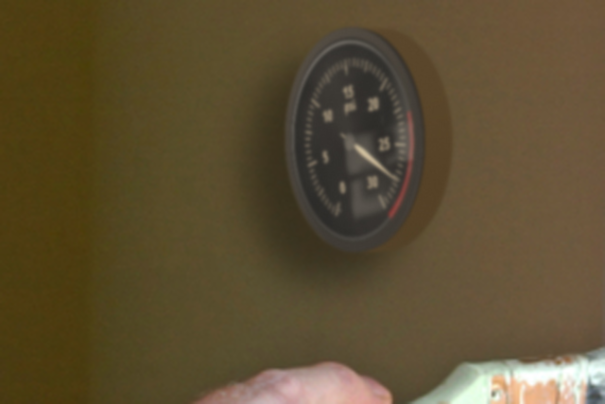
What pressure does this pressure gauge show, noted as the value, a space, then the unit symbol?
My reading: 27.5 psi
